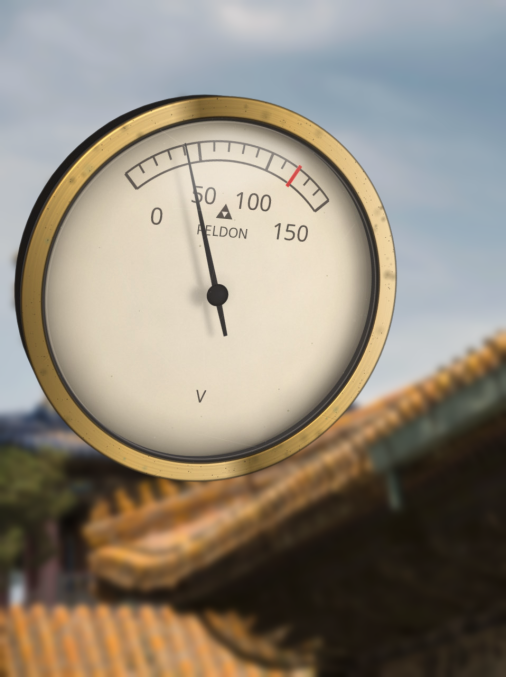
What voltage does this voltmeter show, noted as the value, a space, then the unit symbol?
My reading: 40 V
